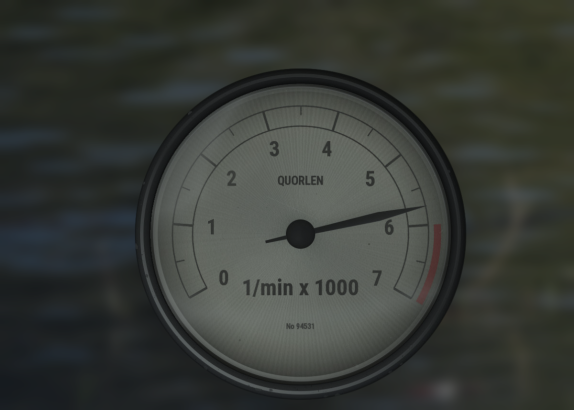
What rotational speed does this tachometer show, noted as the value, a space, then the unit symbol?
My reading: 5750 rpm
